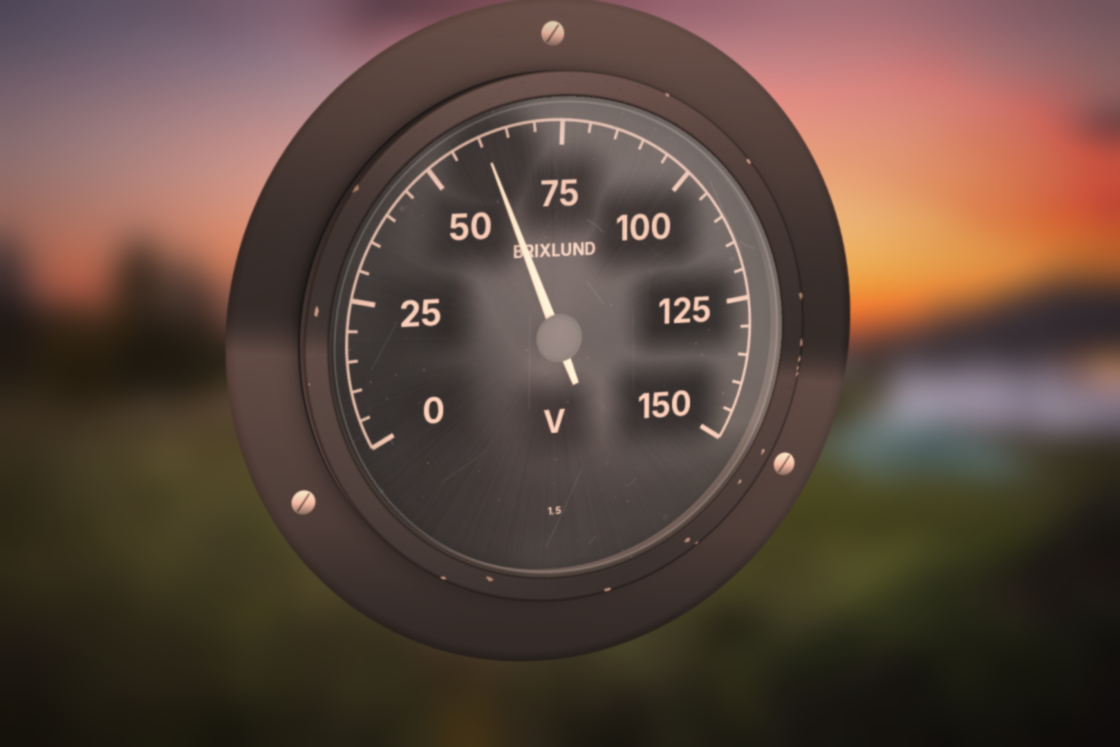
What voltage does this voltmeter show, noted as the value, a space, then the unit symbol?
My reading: 60 V
